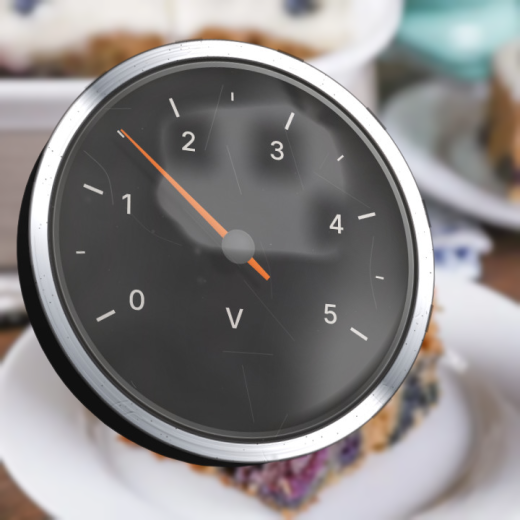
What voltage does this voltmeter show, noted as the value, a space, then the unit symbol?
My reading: 1.5 V
